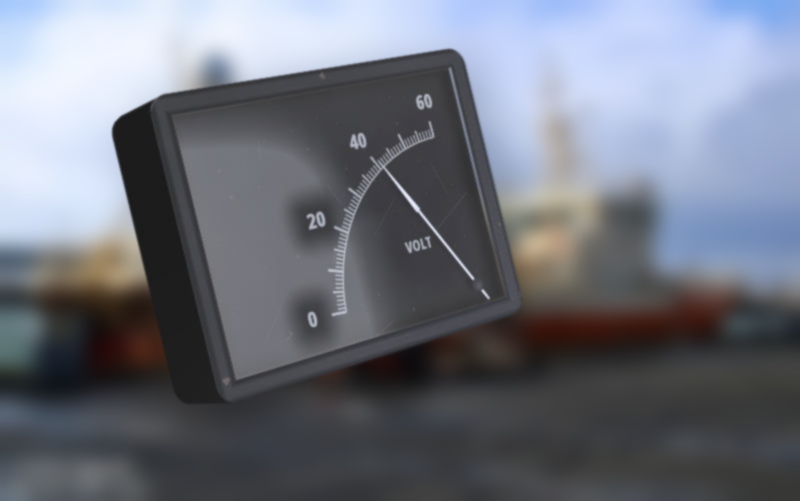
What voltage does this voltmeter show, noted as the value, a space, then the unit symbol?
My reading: 40 V
